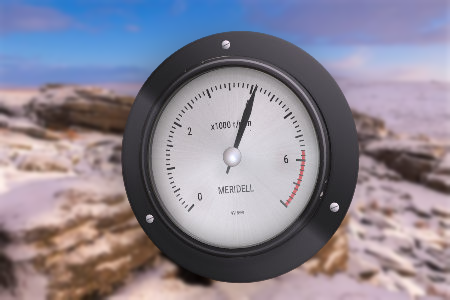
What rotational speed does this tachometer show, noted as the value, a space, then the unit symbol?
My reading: 4100 rpm
